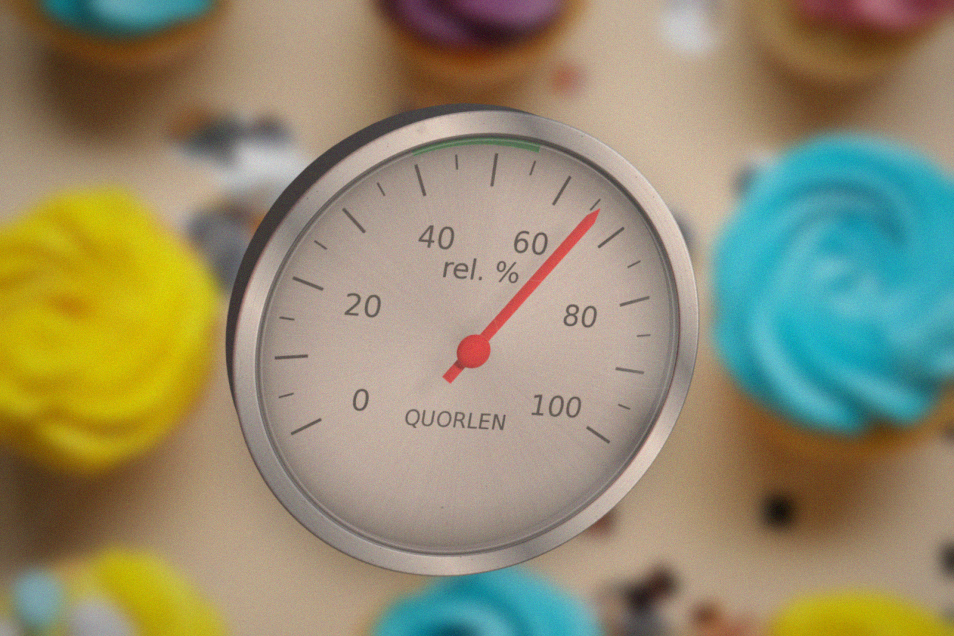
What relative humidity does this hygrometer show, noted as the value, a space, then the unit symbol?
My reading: 65 %
